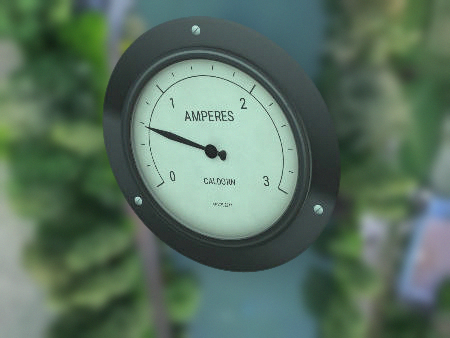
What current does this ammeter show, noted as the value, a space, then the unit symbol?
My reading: 0.6 A
